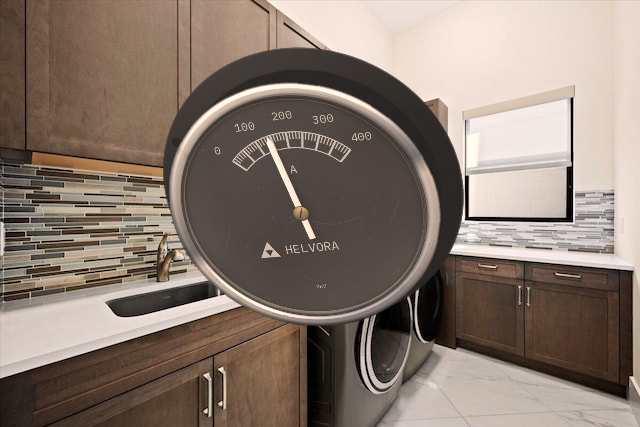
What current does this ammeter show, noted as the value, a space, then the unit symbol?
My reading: 150 A
